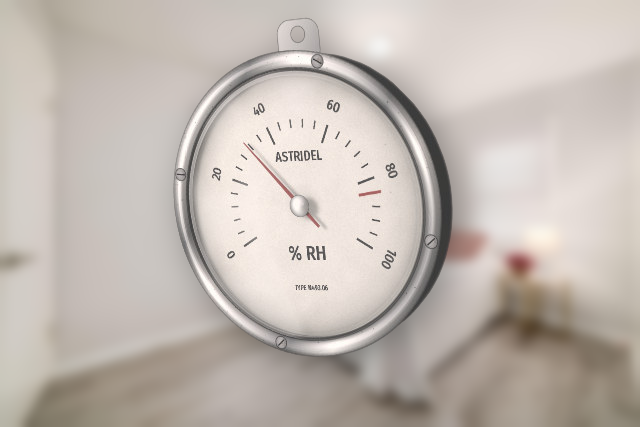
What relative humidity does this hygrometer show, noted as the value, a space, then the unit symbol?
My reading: 32 %
